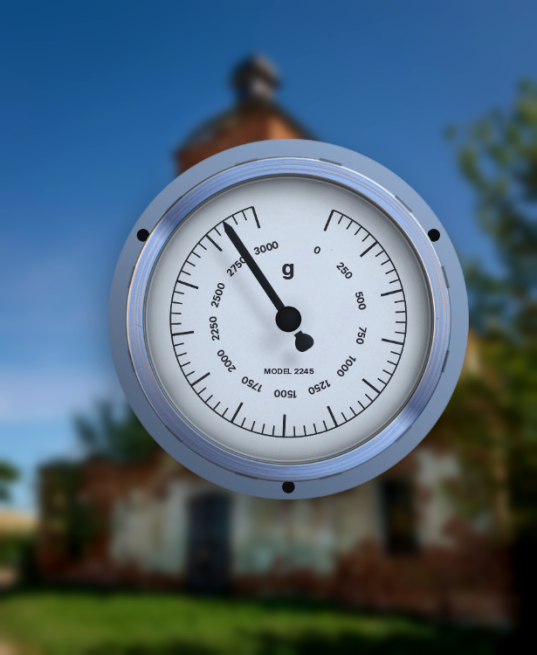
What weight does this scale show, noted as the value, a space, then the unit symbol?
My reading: 2850 g
